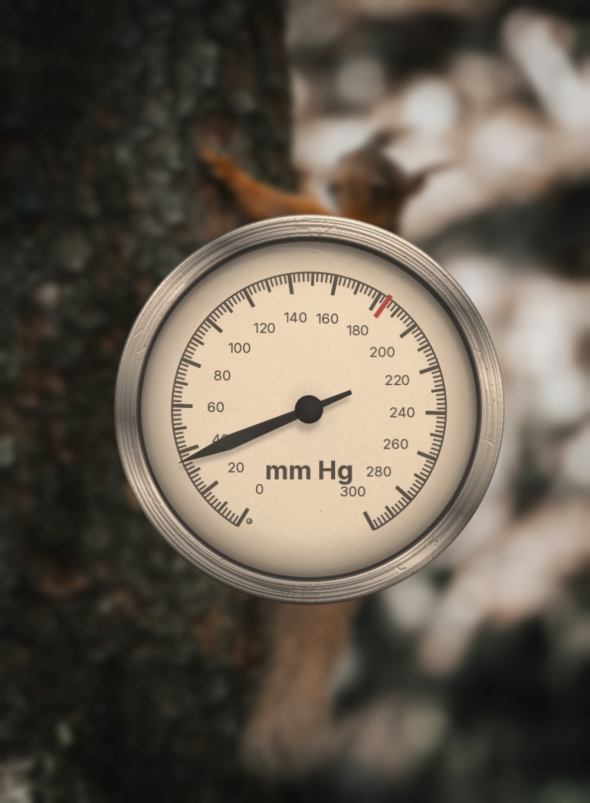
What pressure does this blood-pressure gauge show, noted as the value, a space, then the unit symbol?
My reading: 36 mmHg
